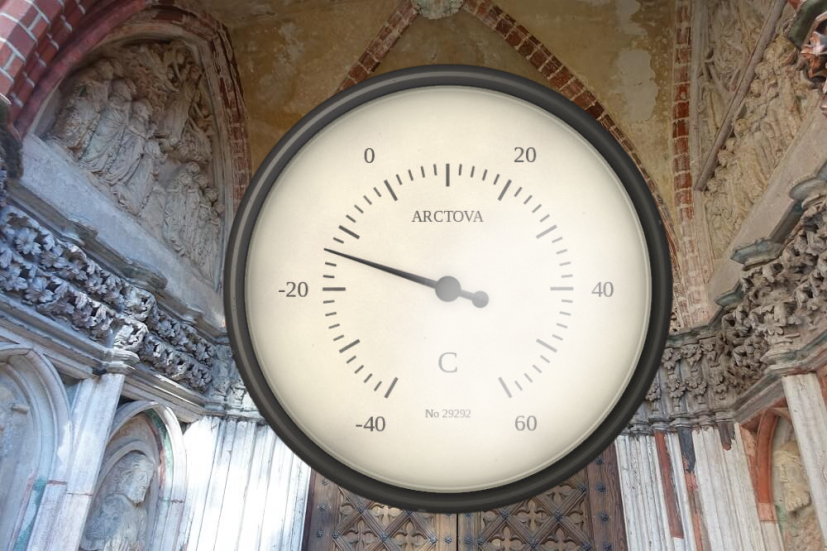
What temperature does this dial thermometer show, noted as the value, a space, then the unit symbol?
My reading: -14 °C
